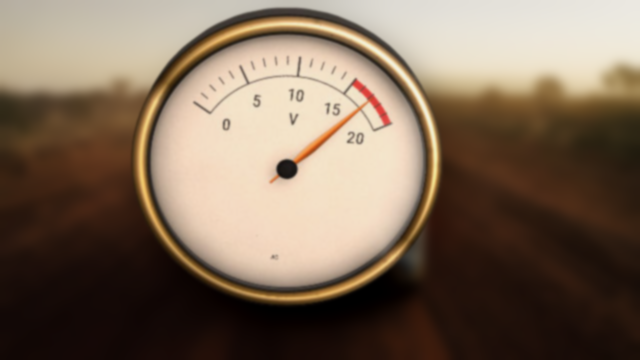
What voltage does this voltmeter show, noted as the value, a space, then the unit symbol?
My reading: 17 V
